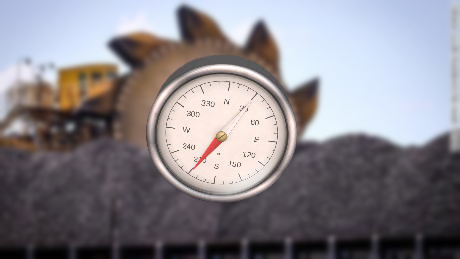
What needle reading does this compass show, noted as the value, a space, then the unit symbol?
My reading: 210 °
